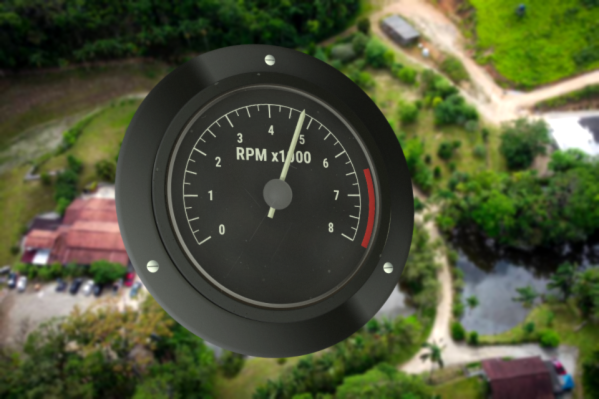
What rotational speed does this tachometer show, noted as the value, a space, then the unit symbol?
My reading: 4750 rpm
